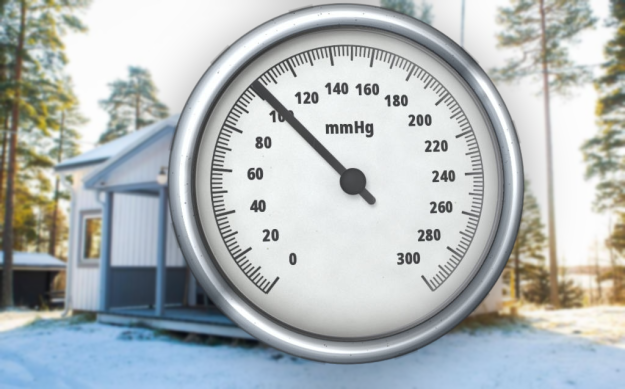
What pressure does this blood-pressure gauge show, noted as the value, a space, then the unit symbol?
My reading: 102 mmHg
